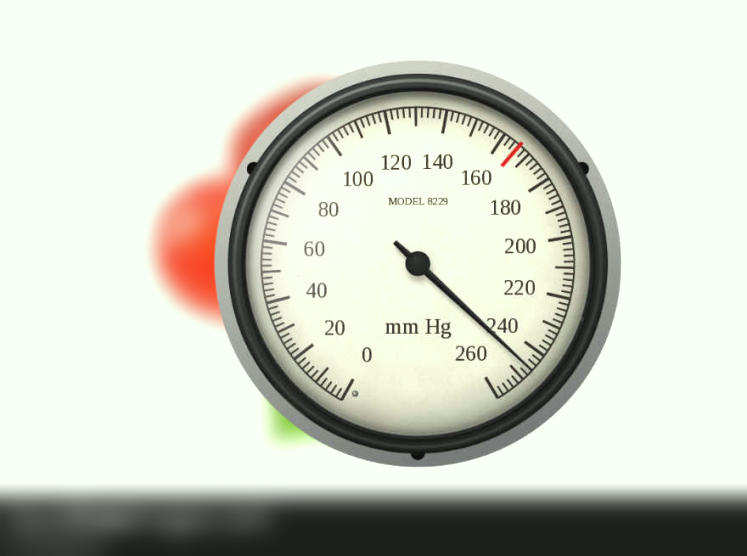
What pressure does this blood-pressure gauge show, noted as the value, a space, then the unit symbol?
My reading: 246 mmHg
